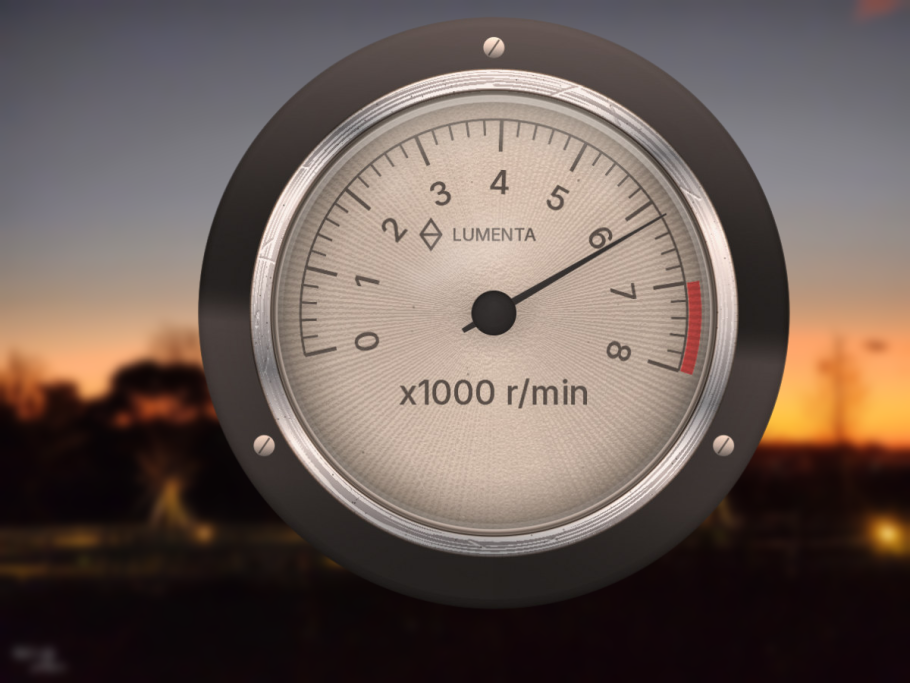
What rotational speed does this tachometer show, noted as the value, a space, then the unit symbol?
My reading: 6200 rpm
